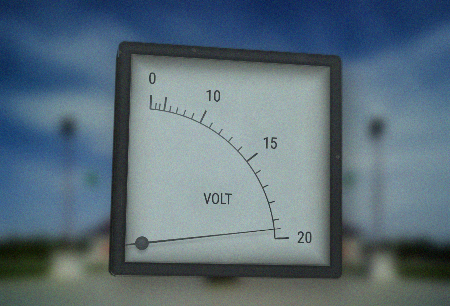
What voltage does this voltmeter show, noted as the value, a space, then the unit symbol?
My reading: 19.5 V
